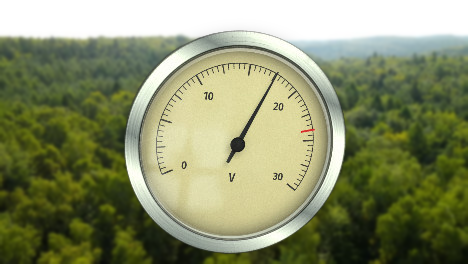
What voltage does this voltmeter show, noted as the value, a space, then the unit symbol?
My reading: 17.5 V
